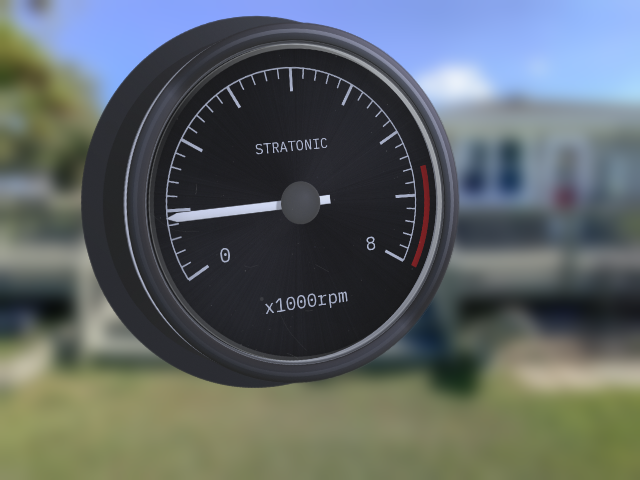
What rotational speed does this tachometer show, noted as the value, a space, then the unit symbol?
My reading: 900 rpm
